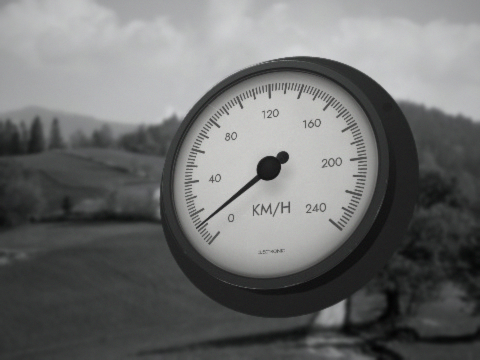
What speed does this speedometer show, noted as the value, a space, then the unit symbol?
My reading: 10 km/h
